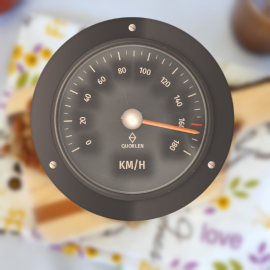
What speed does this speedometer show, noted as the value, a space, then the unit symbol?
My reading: 165 km/h
